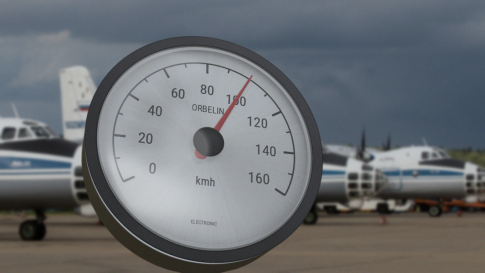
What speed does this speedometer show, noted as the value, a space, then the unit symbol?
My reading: 100 km/h
